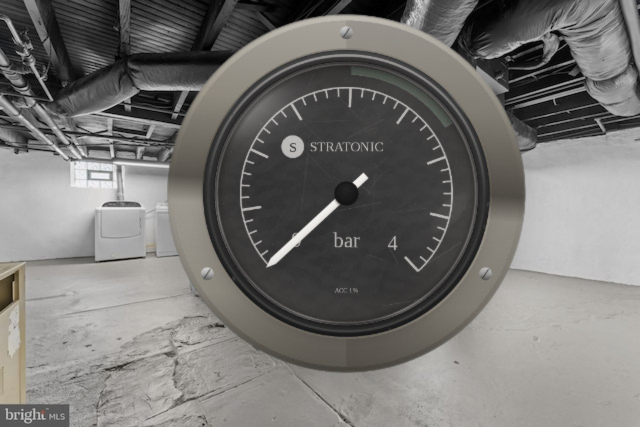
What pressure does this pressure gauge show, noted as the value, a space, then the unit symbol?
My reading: 0 bar
